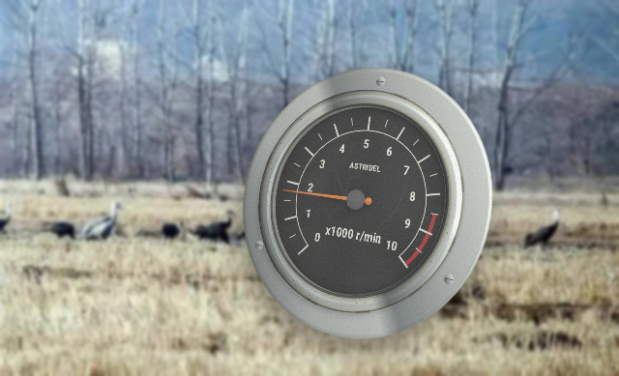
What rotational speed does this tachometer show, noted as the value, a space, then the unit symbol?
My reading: 1750 rpm
